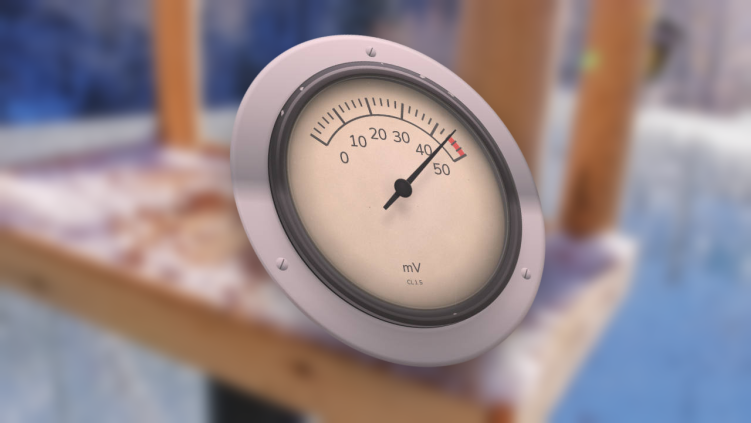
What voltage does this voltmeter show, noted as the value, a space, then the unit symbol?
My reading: 44 mV
